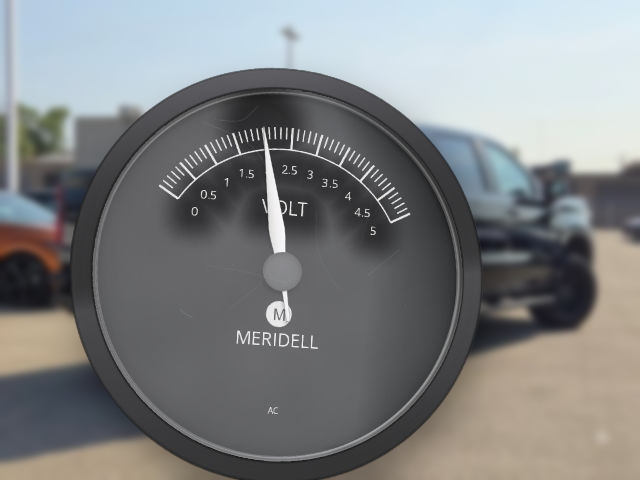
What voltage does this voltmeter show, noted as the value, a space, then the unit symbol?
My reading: 2 V
